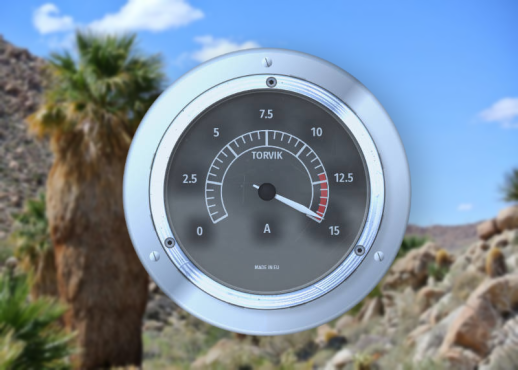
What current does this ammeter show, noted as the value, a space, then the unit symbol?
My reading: 14.75 A
